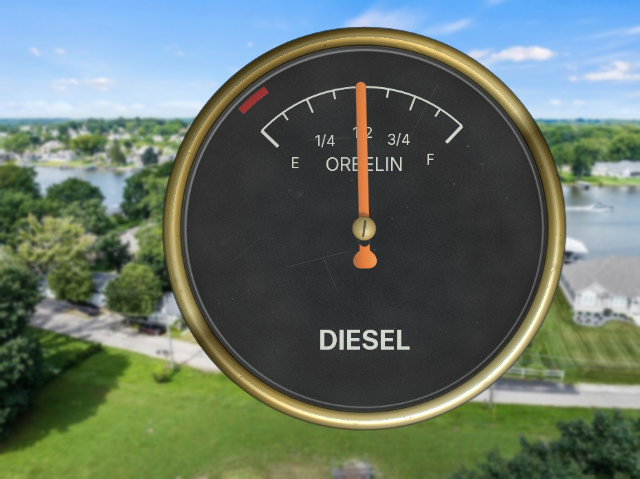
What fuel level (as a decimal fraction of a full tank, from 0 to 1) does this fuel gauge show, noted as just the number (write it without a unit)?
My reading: 0.5
